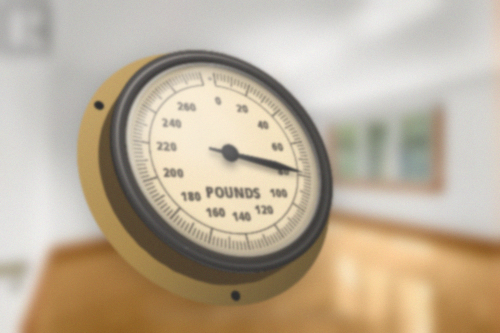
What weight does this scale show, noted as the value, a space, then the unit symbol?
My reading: 80 lb
